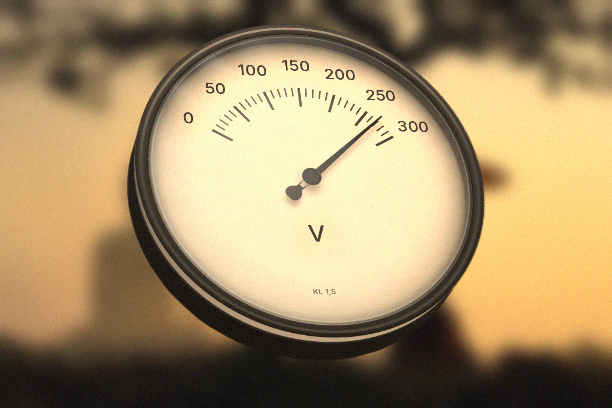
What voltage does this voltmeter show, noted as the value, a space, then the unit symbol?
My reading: 270 V
